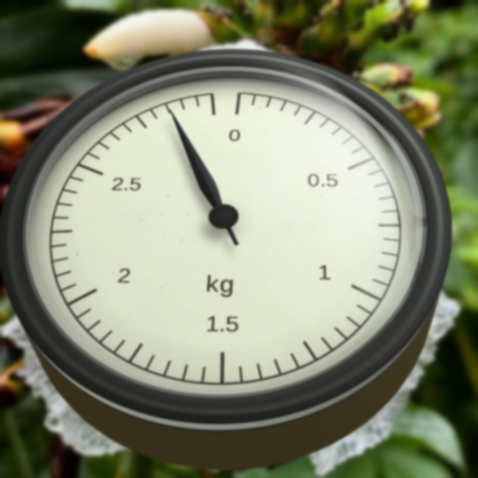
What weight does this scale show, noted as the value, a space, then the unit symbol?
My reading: 2.85 kg
